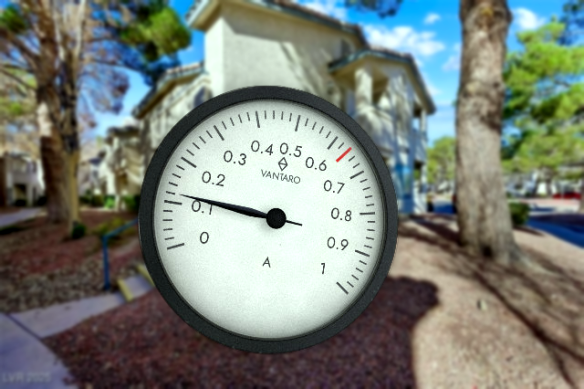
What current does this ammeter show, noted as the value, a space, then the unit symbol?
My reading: 0.12 A
